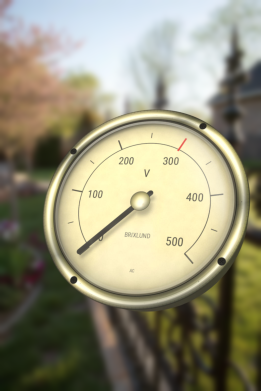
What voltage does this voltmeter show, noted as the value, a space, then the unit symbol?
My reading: 0 V
